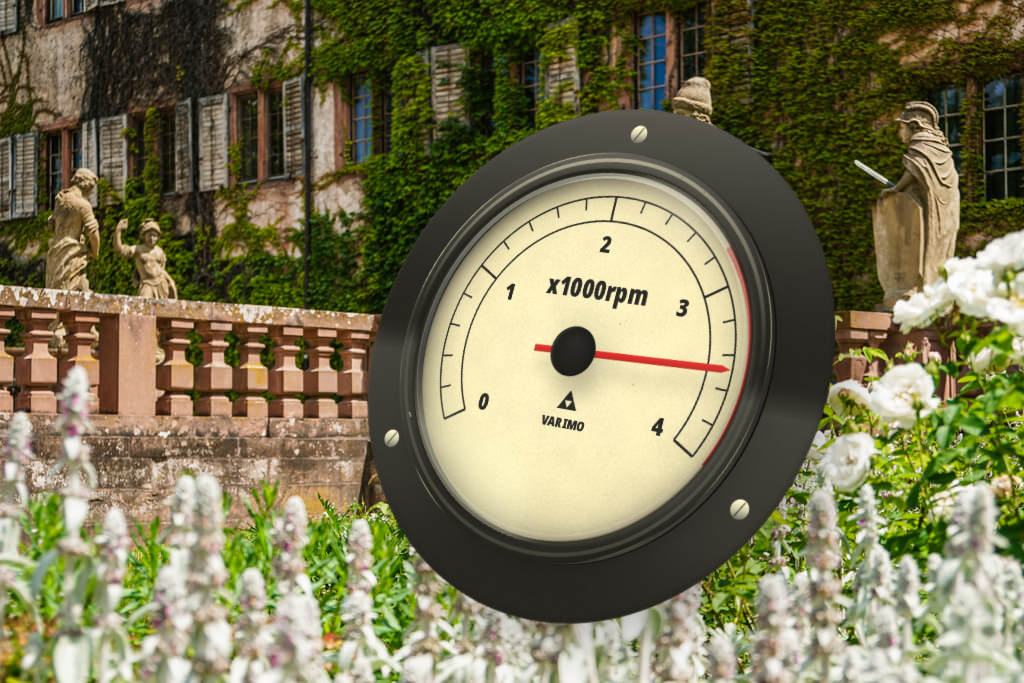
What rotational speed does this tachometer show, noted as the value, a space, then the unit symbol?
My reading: 3500 rpm
